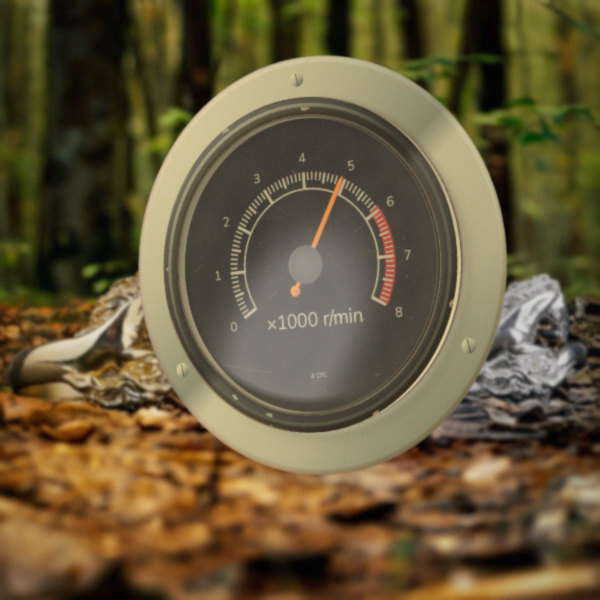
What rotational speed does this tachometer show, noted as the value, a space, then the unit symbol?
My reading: 5000 rpm
